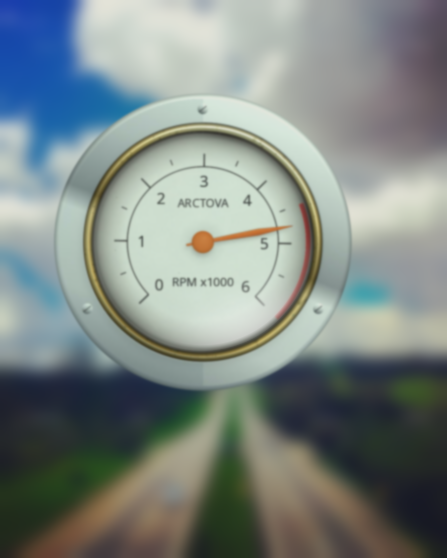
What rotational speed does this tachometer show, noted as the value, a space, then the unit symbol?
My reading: 4750 rpm
